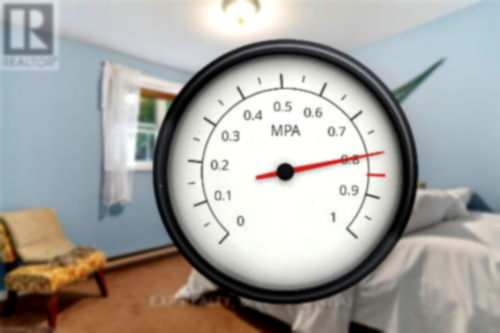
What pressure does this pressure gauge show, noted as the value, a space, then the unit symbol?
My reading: 0.8 MPa
